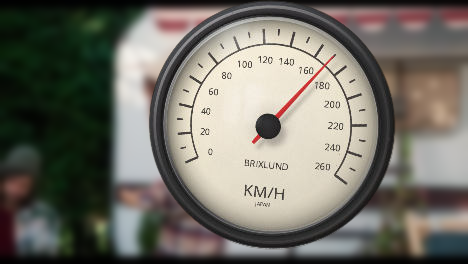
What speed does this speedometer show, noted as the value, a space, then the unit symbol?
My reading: 170 km/h
